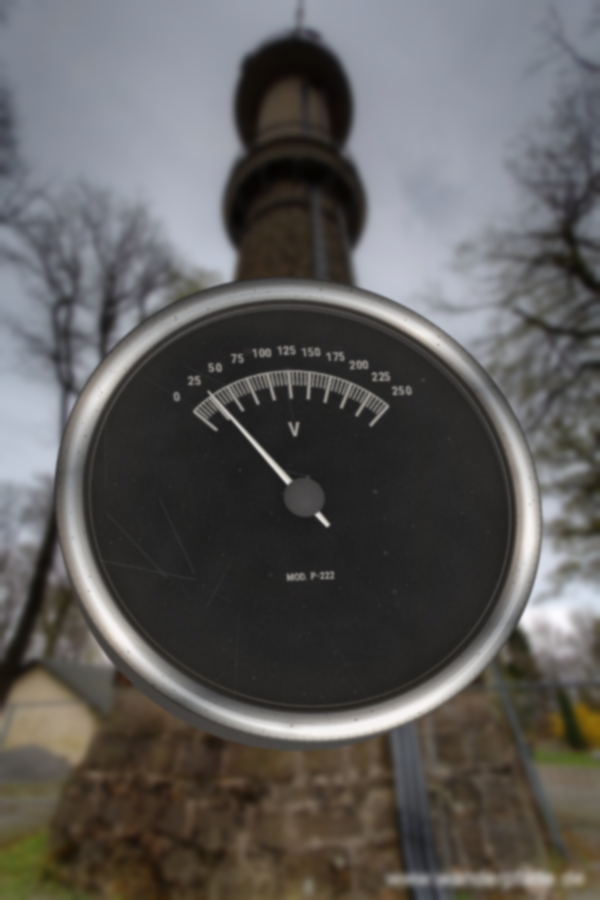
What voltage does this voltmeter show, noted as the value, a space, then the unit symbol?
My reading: 25 V
